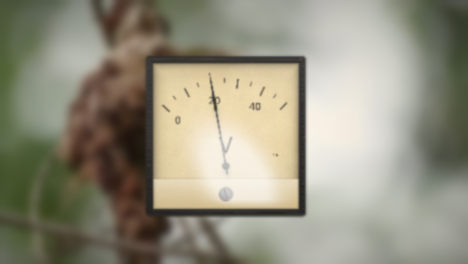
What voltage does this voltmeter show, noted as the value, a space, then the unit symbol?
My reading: 20 V
